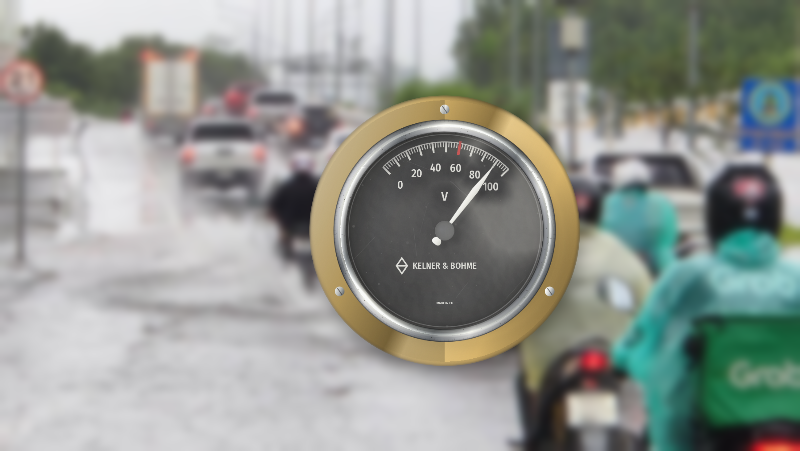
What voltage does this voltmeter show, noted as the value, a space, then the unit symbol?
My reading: 90 V
